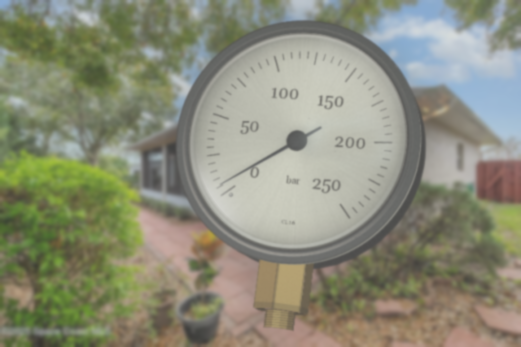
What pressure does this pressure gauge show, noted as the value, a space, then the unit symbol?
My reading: 5 bar
